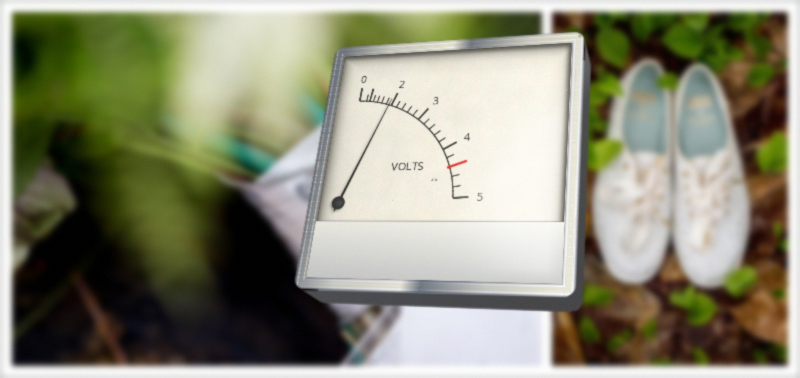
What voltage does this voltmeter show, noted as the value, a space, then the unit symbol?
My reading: 2 V
